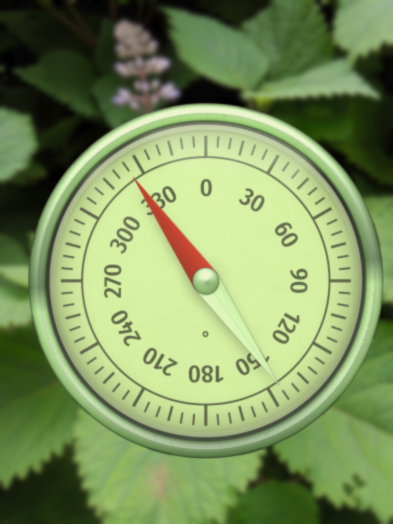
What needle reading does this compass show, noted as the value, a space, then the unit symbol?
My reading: 325 °
